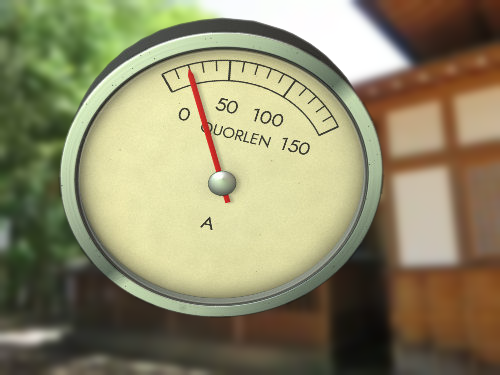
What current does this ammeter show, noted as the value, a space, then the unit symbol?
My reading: 20 A
